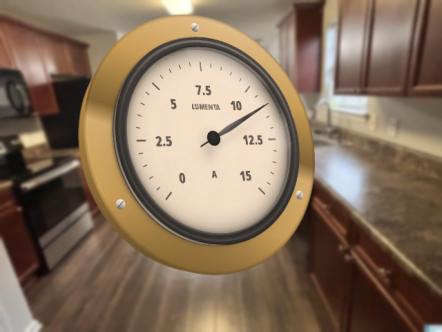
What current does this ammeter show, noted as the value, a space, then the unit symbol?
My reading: 11 A
